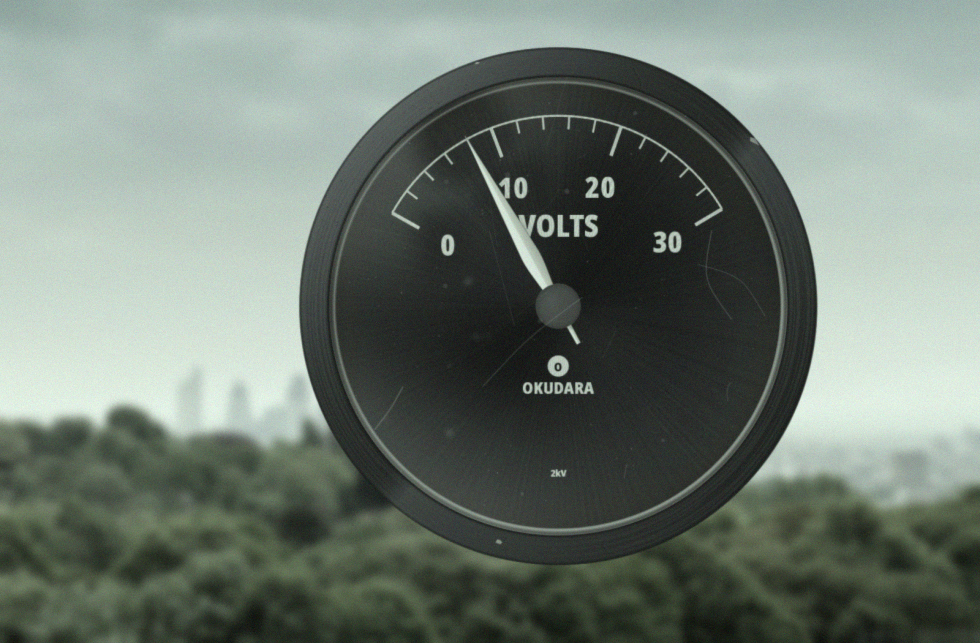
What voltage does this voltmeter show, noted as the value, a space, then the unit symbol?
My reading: 8 V
